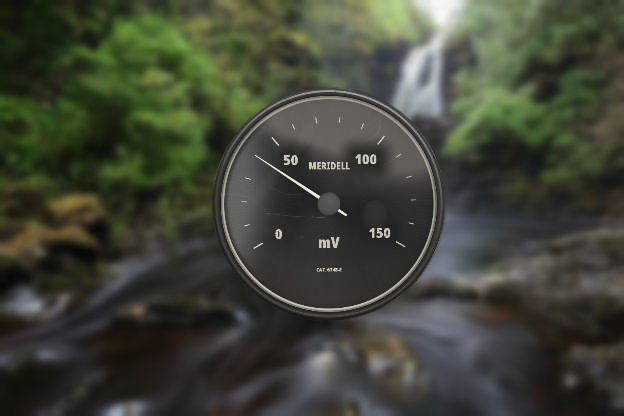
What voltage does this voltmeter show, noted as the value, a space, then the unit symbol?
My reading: 40 mV
